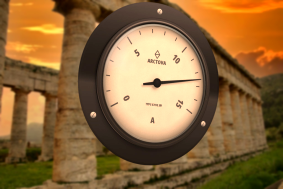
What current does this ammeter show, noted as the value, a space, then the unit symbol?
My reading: 12.5 A
